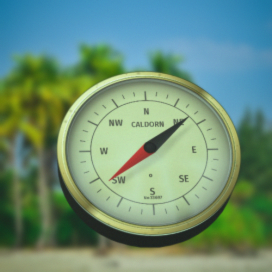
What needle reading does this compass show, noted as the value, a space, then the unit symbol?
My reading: 230 °
